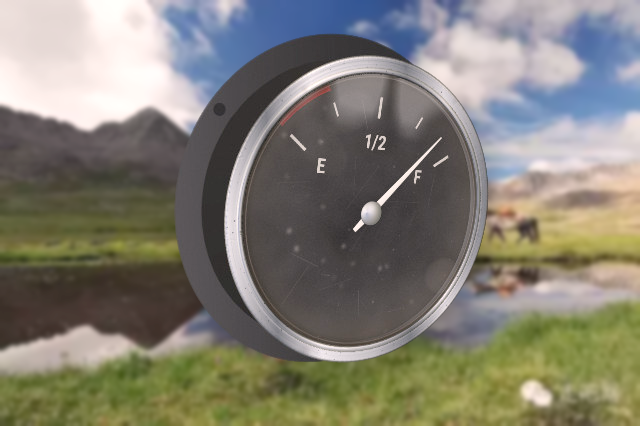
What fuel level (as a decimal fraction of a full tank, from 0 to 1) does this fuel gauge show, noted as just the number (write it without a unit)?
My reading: 0.875
